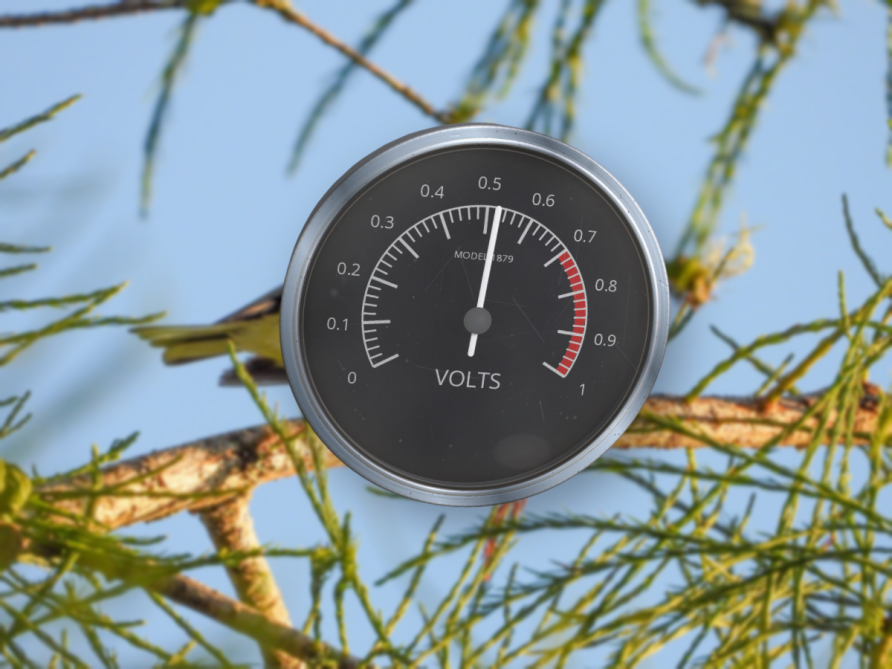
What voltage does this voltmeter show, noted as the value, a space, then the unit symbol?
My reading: 0.52 V
